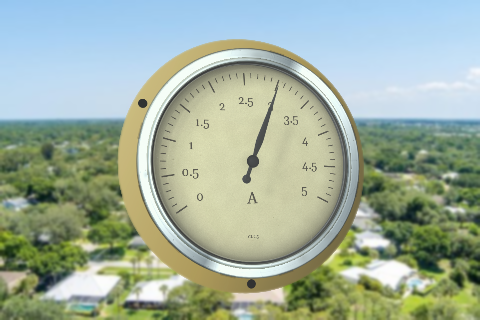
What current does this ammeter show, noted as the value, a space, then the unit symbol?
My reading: 3 A
